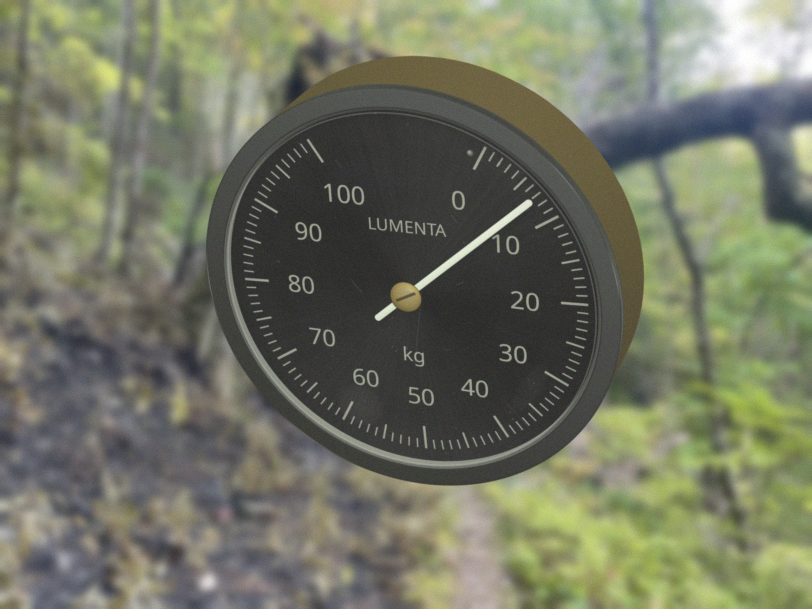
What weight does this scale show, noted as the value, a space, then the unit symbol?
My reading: 7 kg
